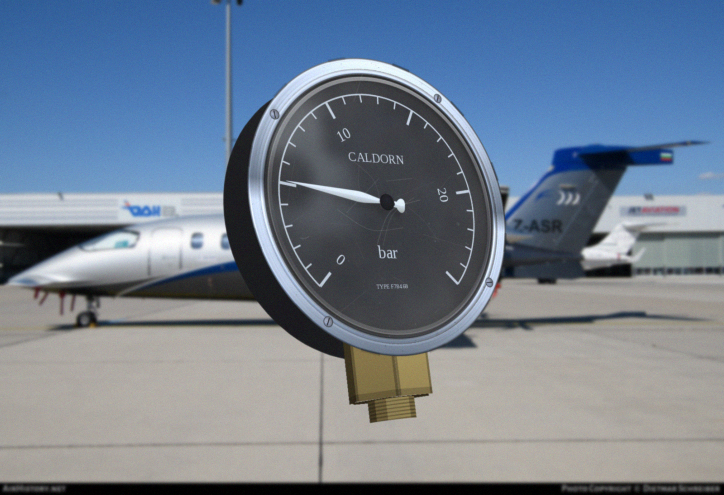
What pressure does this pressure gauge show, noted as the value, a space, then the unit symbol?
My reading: 5 bar
